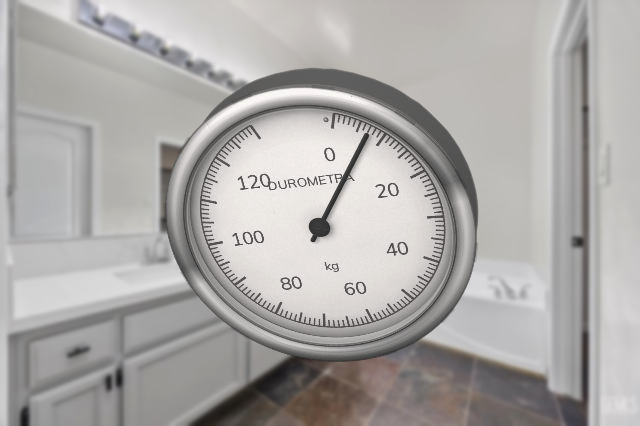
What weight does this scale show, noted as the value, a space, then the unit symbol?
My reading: 7 kg
